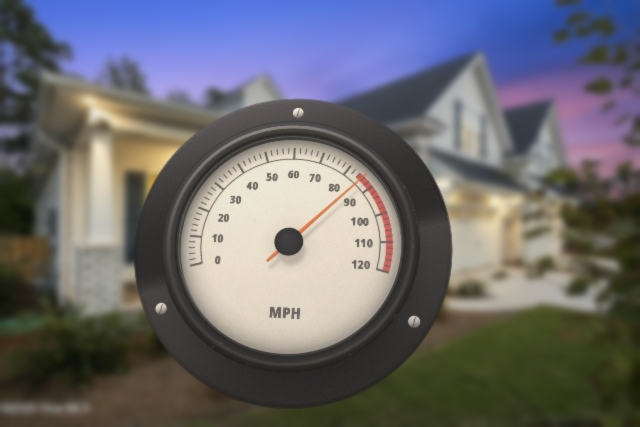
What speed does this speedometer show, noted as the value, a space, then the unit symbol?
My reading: 86 mph
